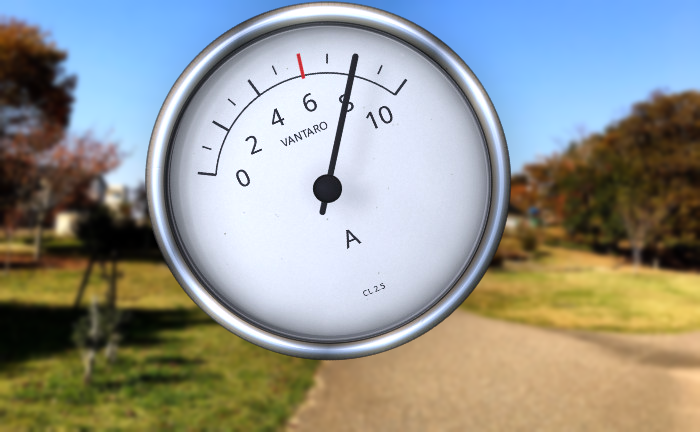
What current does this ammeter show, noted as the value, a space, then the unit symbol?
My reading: 8 A
